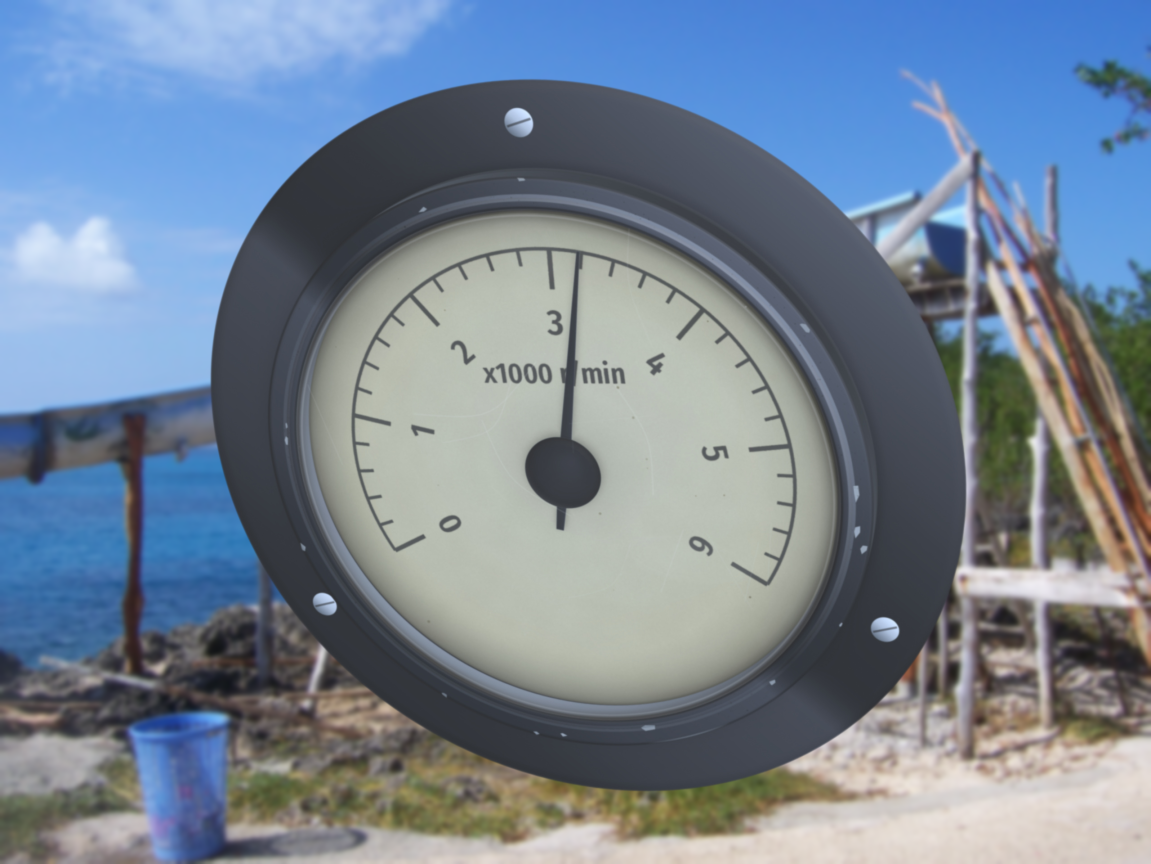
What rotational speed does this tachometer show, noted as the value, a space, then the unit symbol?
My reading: 3200 rpm
